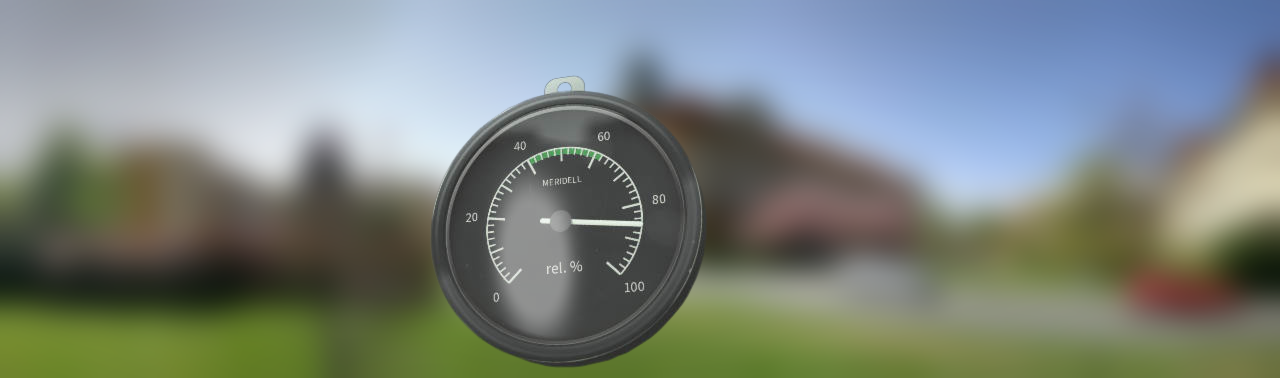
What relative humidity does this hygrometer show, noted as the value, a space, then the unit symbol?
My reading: 86 %
